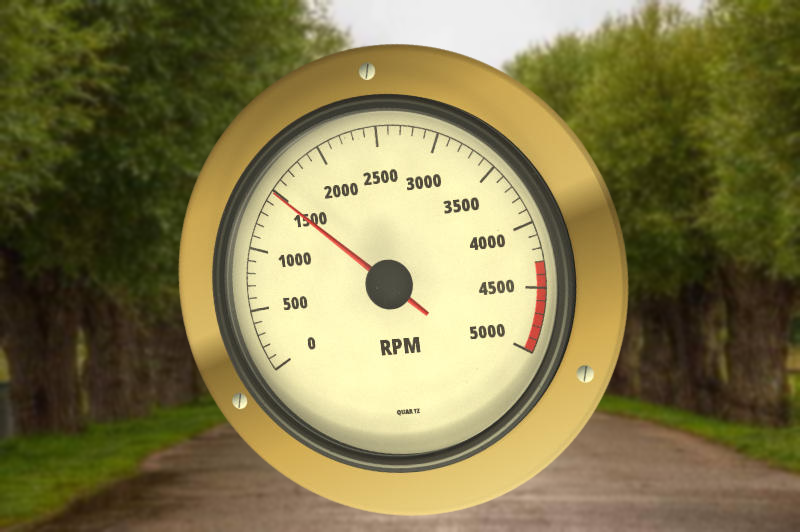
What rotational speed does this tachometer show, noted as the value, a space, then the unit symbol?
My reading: 1500 rpm
